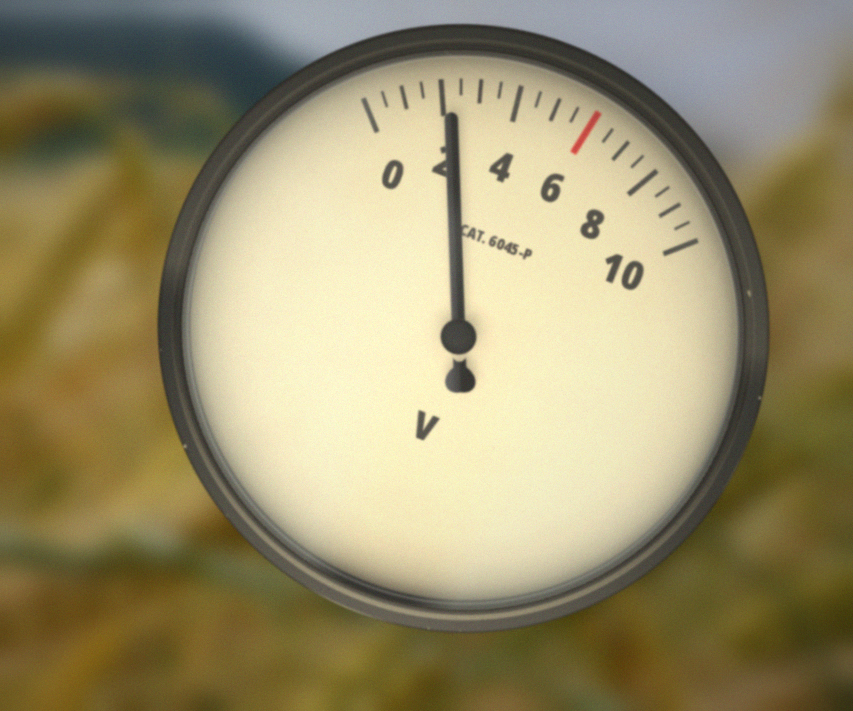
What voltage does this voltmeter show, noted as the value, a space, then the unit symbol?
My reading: 2.25 V
